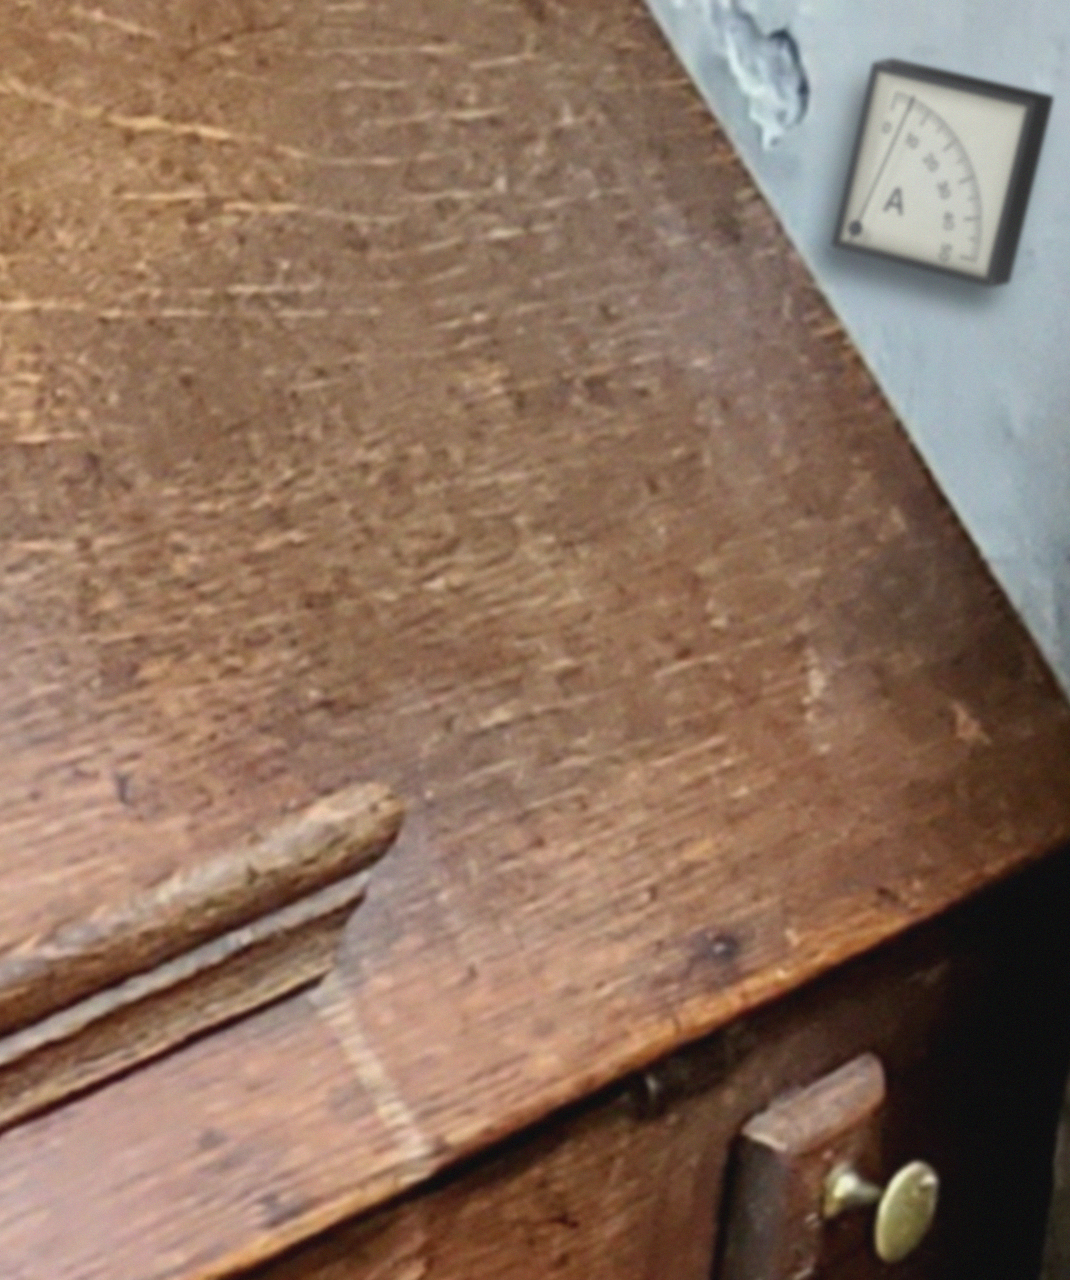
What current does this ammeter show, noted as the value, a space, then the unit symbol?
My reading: 5 A
